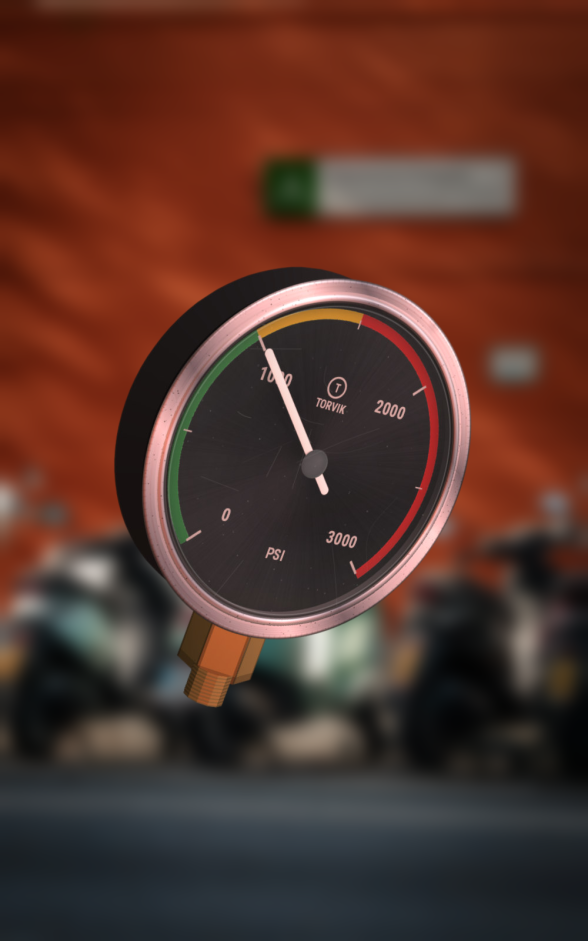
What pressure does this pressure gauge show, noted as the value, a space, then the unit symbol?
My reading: 1000 psi
